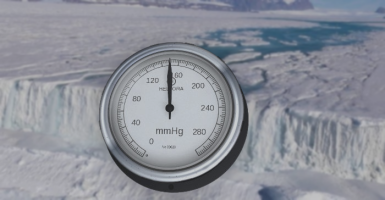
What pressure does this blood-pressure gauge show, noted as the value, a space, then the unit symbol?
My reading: 150 mmHg
